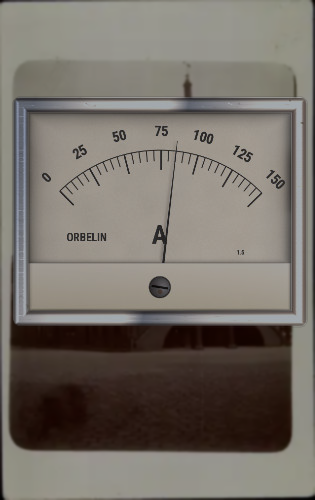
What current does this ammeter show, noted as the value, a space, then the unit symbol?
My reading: 85 A
